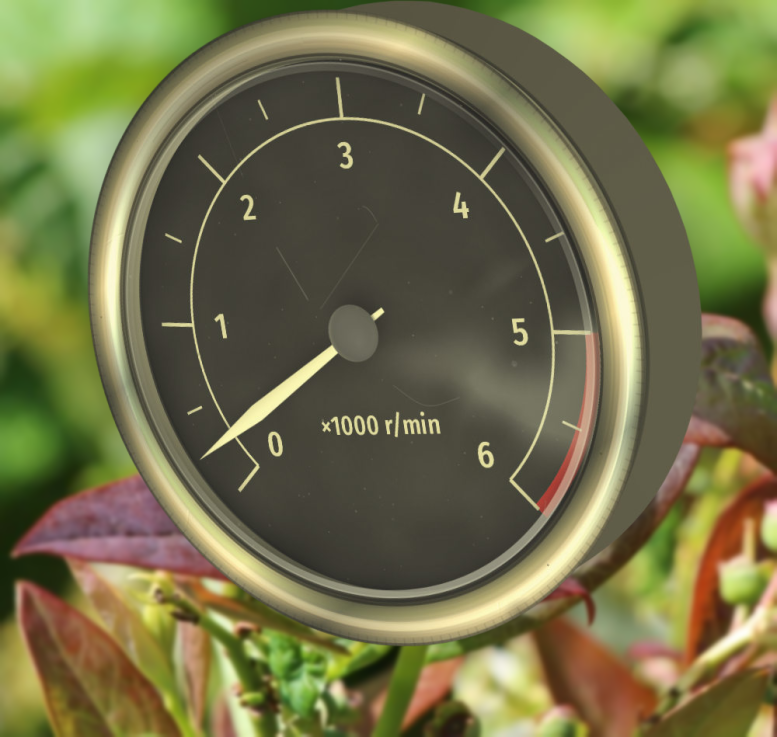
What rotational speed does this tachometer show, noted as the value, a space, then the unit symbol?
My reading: 250 rpm
